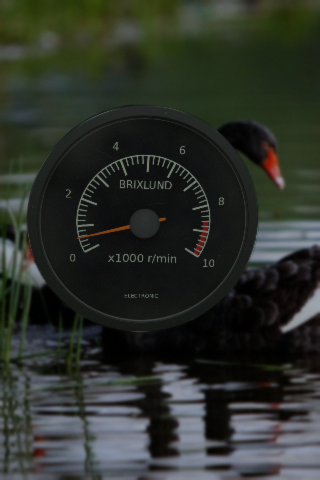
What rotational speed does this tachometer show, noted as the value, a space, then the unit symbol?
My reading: 600 rpm
